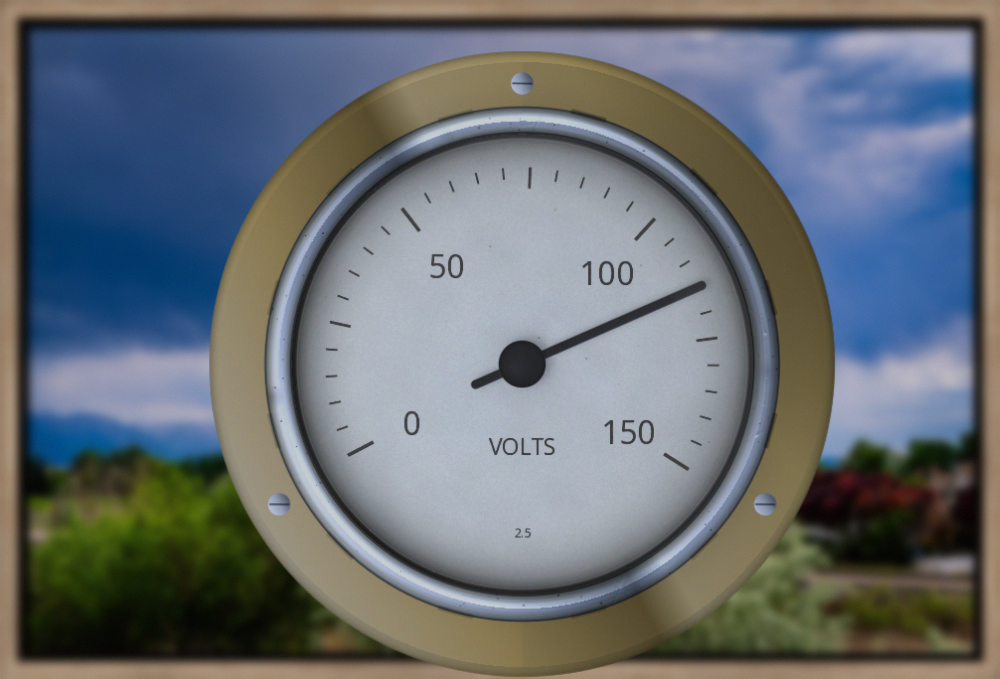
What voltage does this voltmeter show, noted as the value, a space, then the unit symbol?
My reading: 115 V
